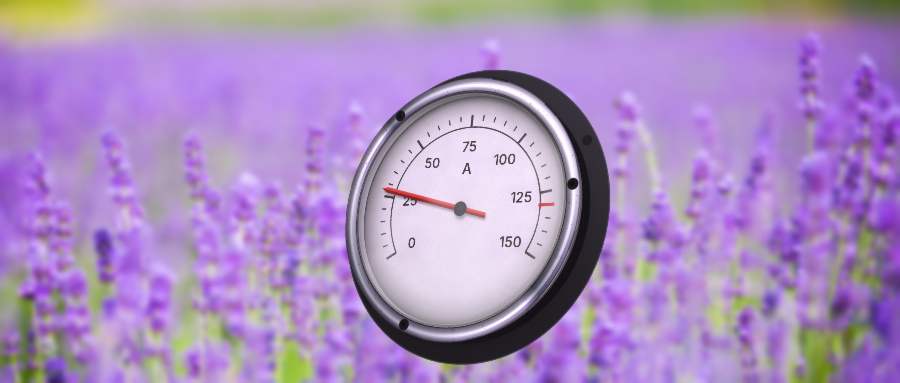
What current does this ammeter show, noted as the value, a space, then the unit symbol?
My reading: 27.5 A
